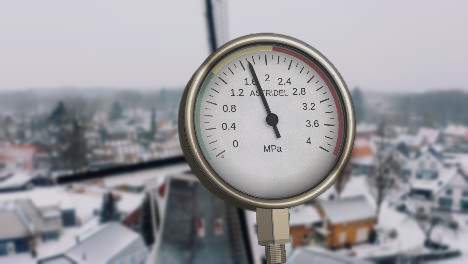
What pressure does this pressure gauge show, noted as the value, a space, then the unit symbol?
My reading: 1.7 MPa
